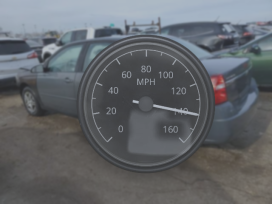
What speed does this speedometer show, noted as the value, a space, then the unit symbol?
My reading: 140 mph
